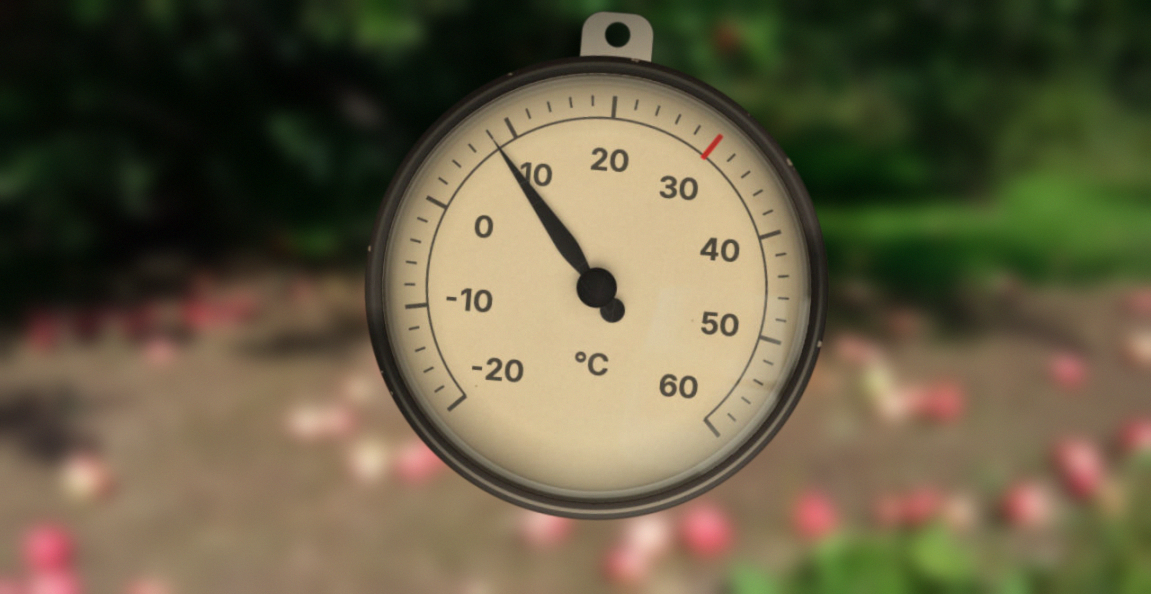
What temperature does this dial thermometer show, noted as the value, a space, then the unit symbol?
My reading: 8 °C
